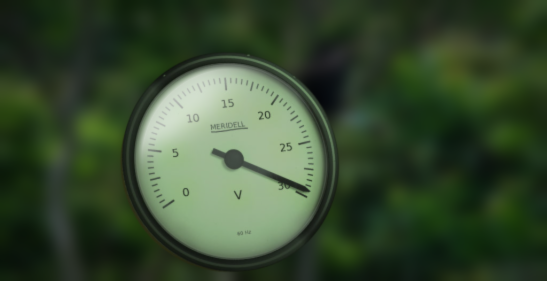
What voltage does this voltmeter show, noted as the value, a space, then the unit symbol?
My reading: 29.5 V
